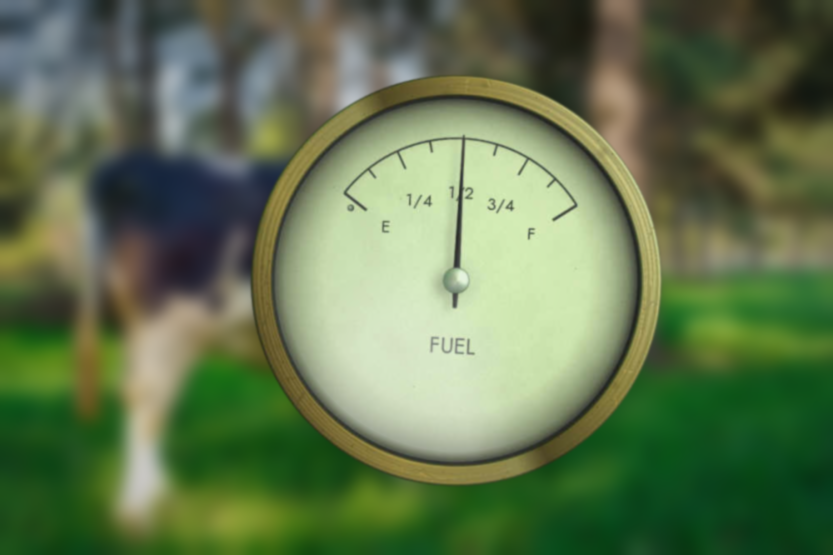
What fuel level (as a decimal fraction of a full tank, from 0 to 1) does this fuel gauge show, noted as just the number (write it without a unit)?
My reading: 0.5
